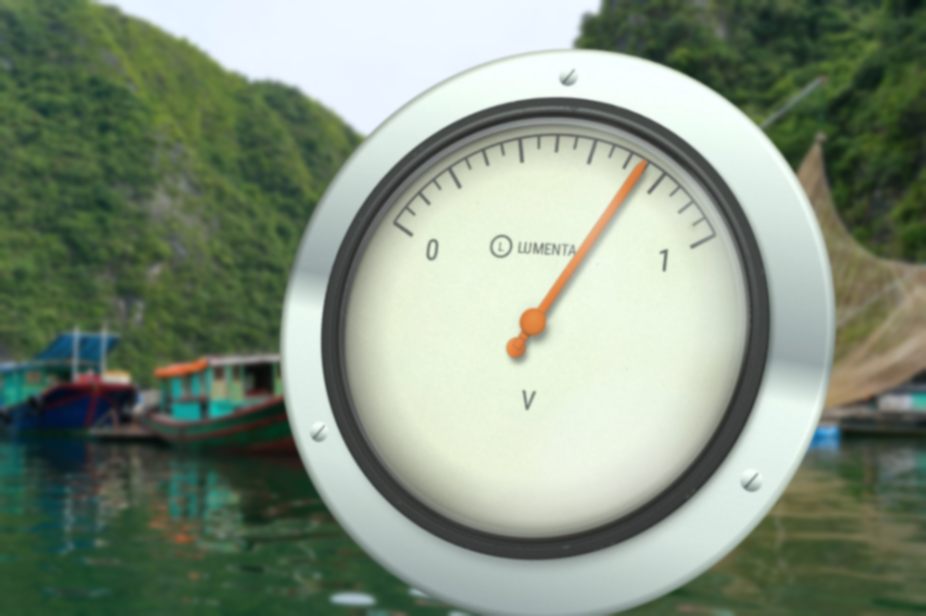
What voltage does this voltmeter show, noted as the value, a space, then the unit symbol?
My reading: 0.75 V
